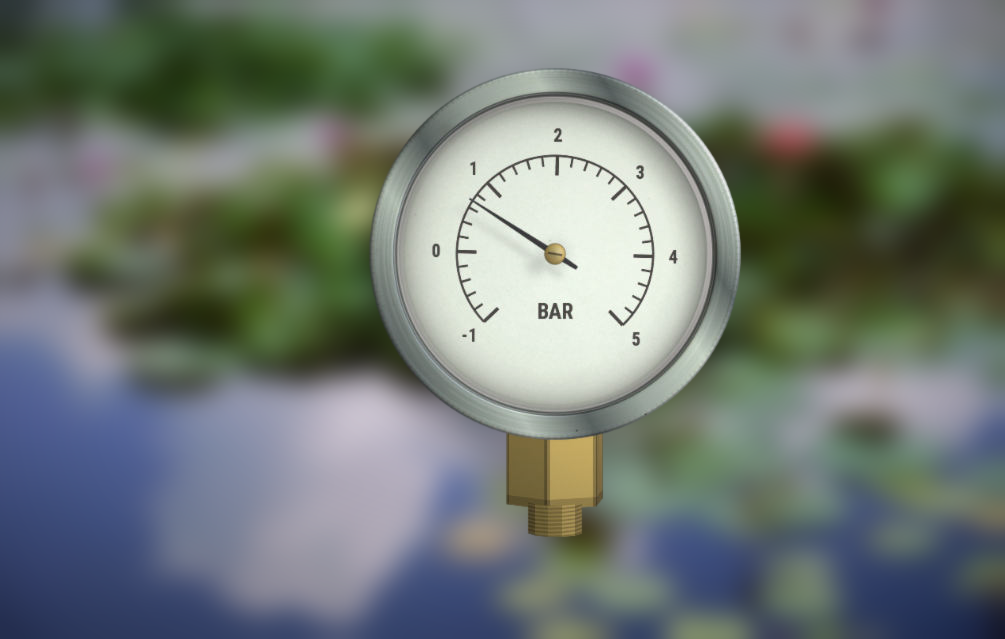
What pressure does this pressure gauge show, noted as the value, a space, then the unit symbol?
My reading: 0.7 bar
